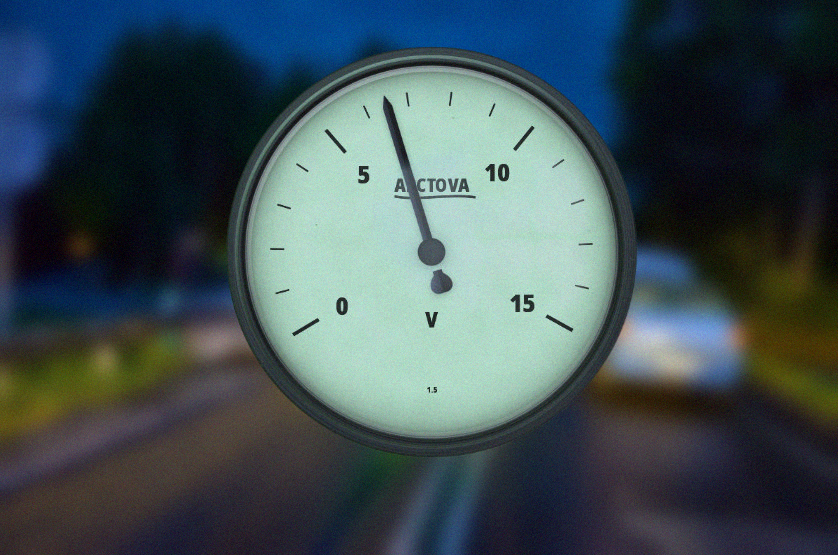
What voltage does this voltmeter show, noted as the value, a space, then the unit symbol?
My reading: 6.5 V
